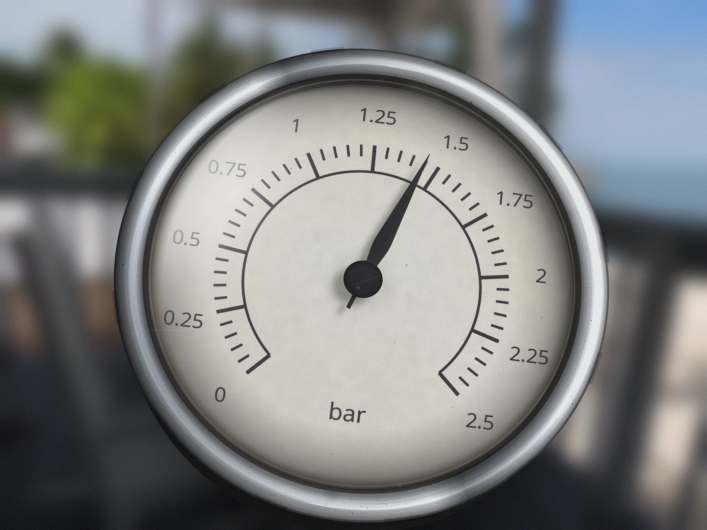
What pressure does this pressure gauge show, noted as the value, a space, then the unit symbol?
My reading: 1.45 bar
